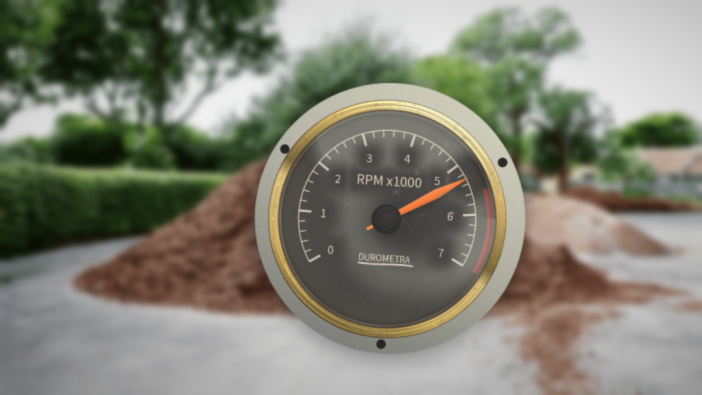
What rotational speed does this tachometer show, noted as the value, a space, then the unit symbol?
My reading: 5300 rpm
